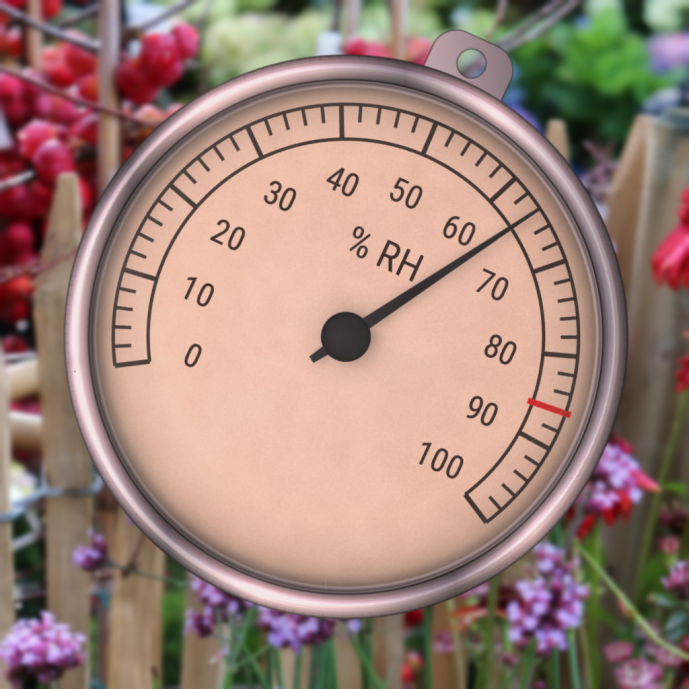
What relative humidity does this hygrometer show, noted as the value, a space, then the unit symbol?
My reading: 64 %
